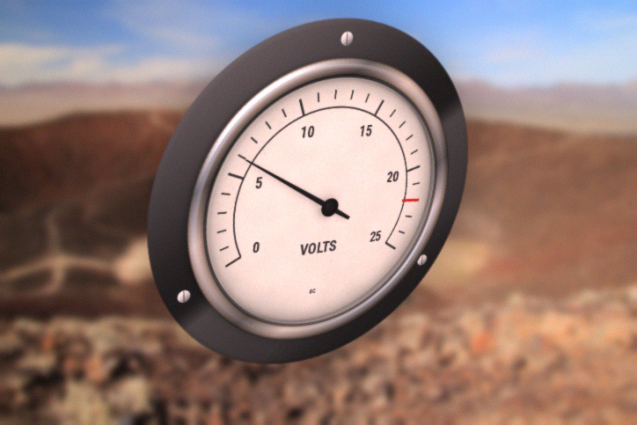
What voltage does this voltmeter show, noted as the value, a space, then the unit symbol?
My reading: 6 V
